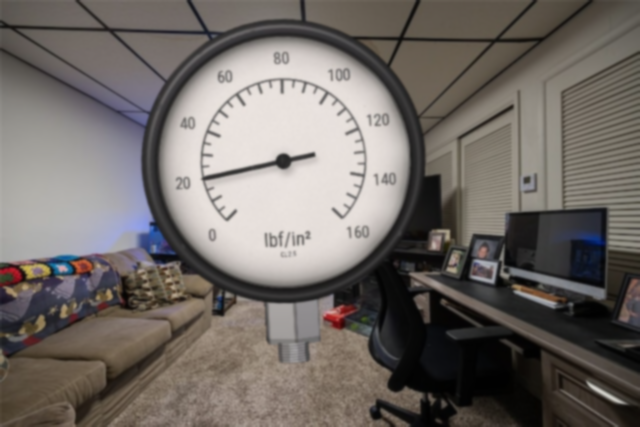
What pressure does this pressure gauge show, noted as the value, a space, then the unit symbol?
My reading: 20 psi
